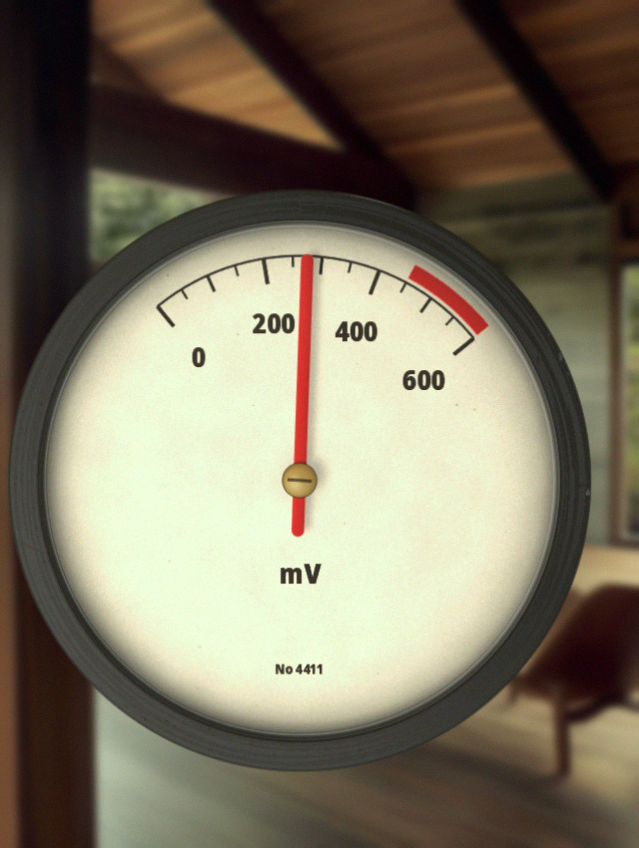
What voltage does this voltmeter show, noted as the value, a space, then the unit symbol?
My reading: 275 mV
